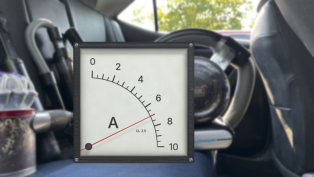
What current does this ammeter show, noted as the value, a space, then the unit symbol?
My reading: 7 A
